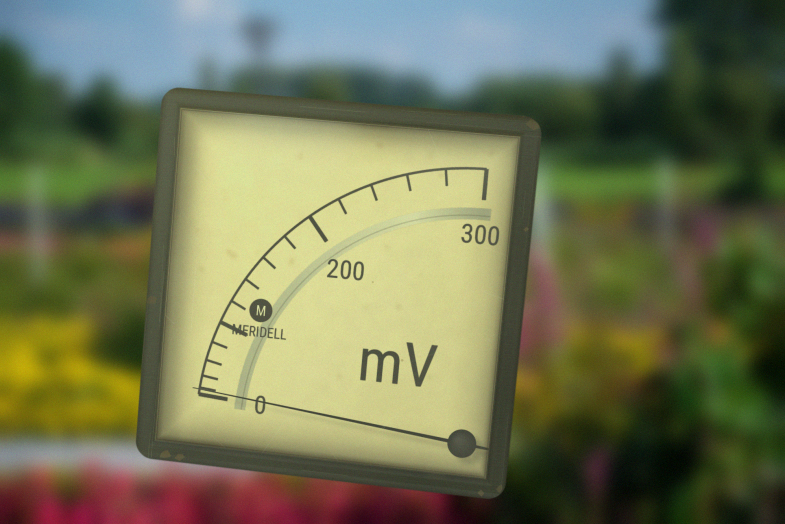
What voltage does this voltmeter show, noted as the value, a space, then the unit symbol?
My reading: 20 mV
